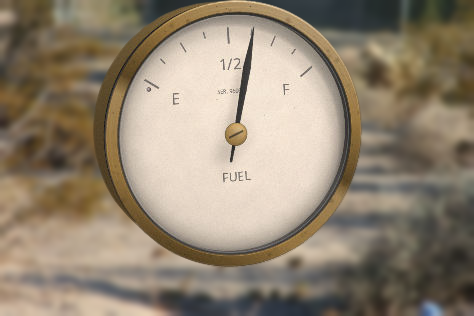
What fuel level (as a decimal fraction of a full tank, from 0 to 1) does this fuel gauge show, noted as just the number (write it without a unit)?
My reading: 0.625
